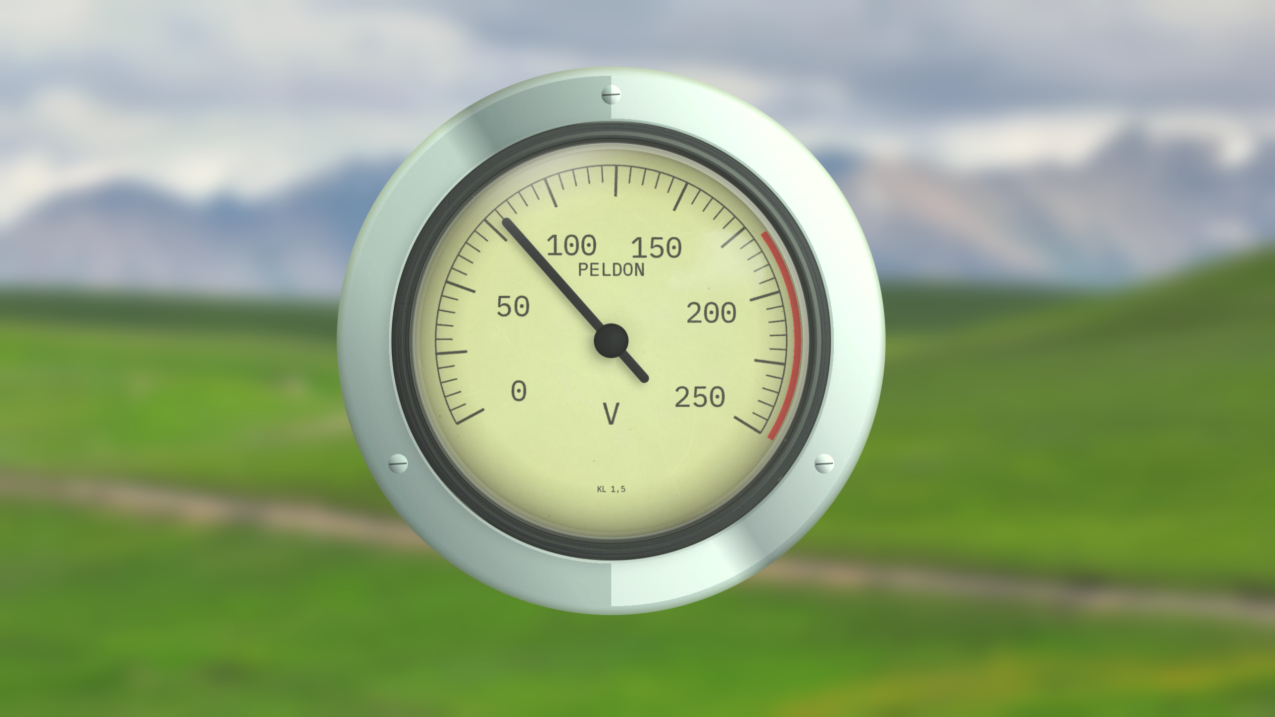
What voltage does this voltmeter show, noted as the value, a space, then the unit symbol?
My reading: 80 V
